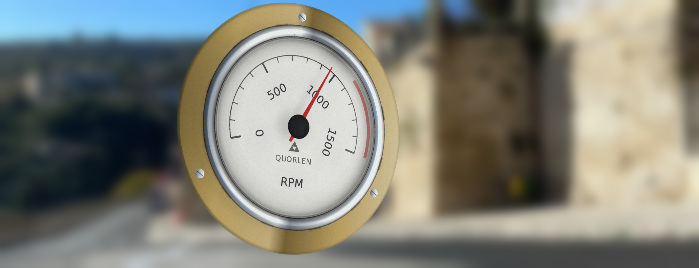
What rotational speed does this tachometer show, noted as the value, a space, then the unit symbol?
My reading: 950 rpm
